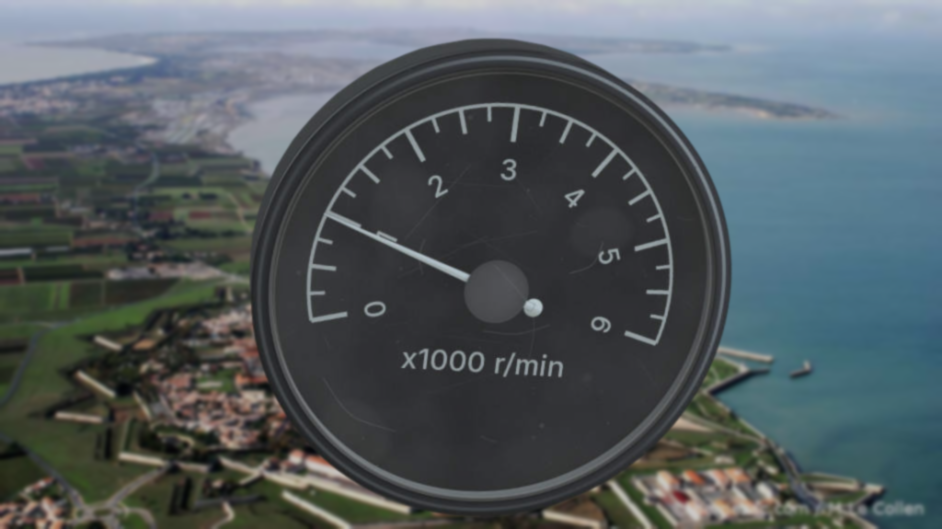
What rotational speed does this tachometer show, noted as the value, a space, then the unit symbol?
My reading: 1000 rpm
